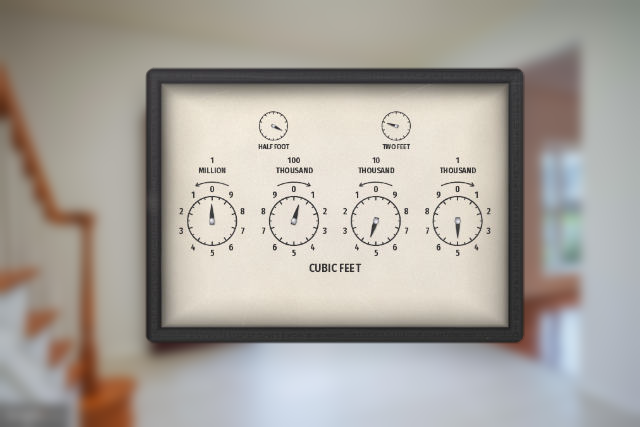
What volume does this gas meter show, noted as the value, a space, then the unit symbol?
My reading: 4500 ft³
